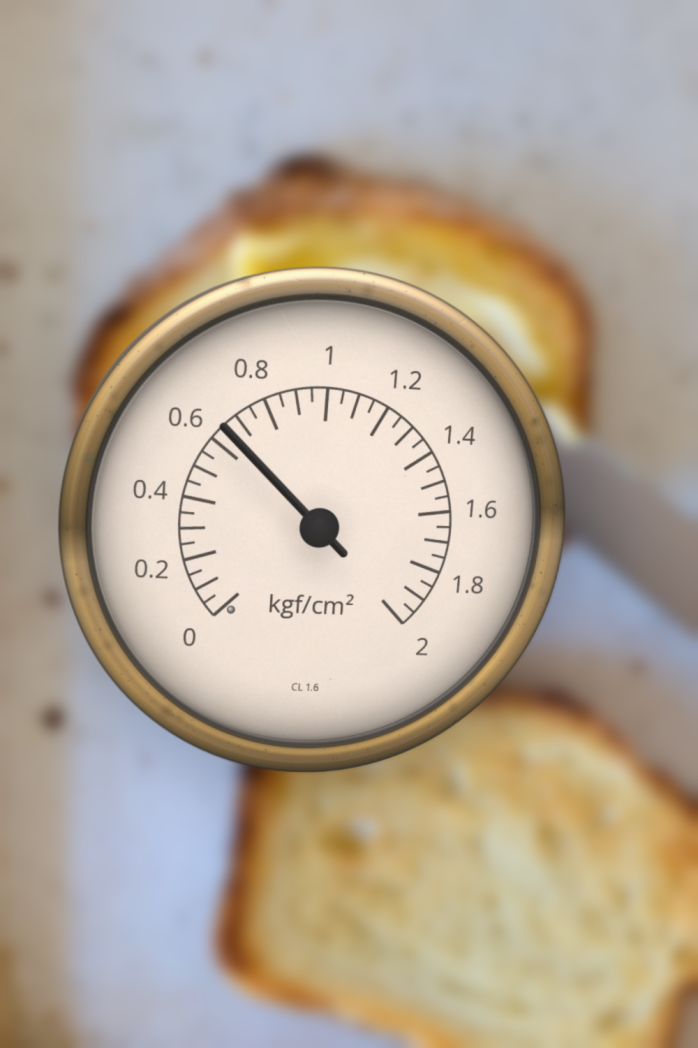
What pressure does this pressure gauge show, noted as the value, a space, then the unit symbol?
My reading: 0.65 kg/cm²
